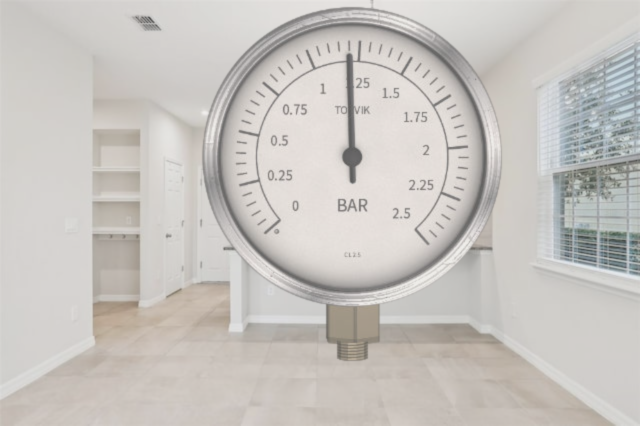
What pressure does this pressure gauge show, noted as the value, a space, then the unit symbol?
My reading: 1.2 bar
